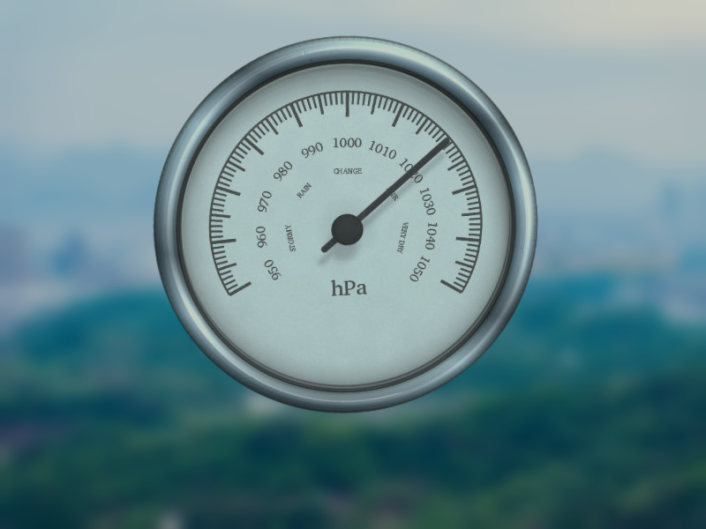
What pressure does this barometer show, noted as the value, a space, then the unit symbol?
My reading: 1020 hPa
